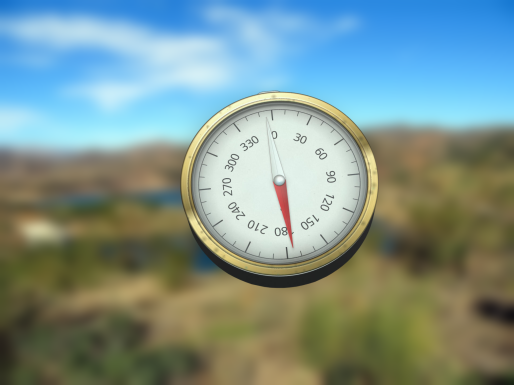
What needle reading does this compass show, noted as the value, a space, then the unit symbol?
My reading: 175 °
